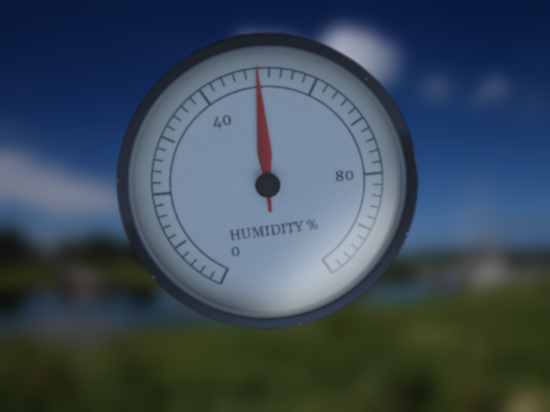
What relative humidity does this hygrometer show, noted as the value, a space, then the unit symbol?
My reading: 50 %
